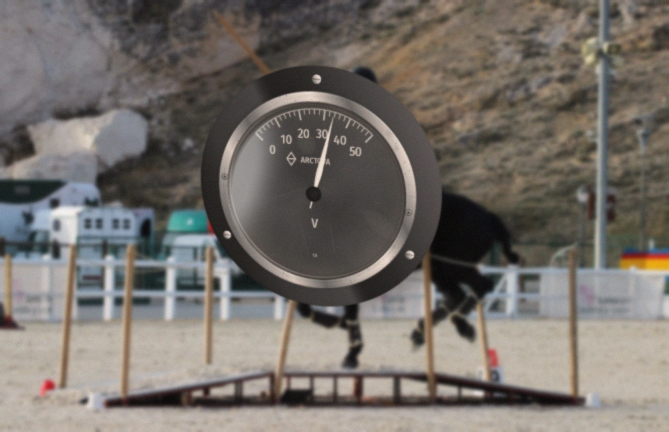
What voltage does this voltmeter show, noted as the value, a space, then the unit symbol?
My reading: 34 V
